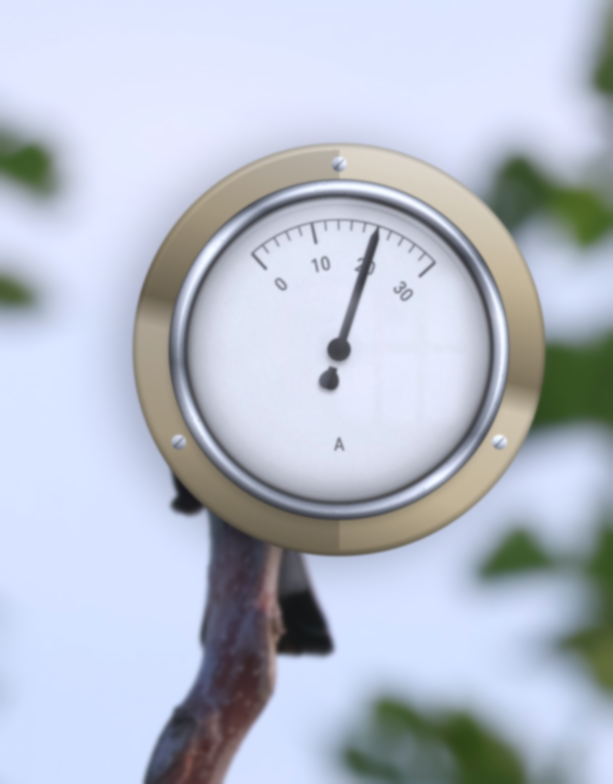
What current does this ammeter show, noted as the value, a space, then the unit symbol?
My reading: 20 A
